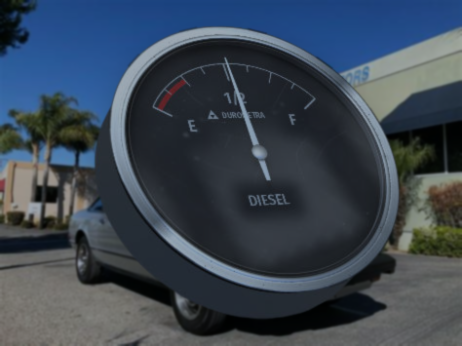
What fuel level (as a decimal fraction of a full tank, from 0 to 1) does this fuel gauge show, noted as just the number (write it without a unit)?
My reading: 0.5
